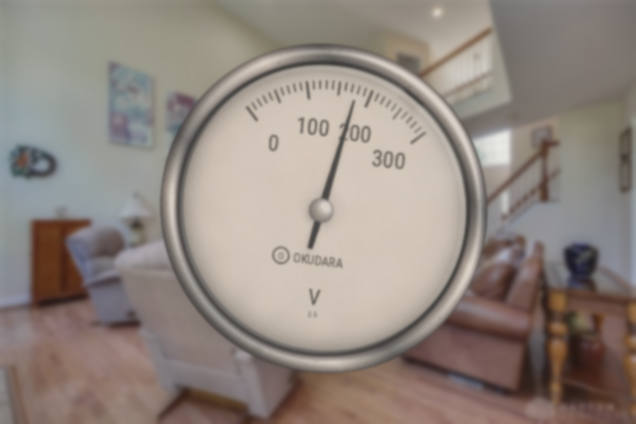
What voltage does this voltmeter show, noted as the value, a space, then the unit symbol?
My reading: 180 V
